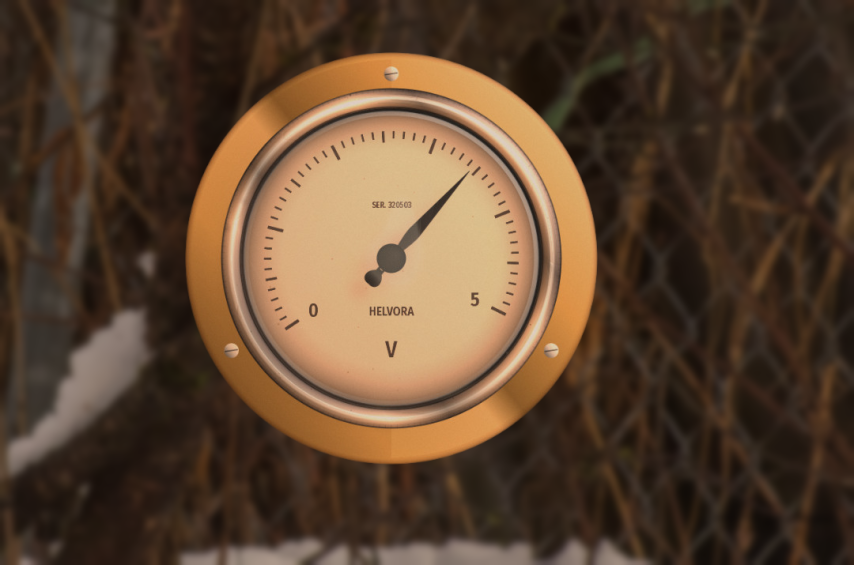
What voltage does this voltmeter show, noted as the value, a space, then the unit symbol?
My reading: 3.45 V
